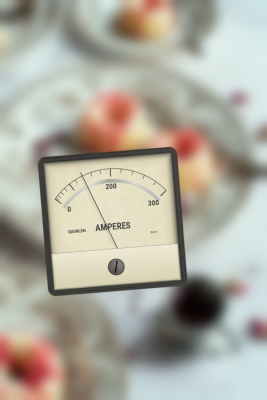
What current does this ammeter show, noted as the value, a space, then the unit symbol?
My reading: 140 A
